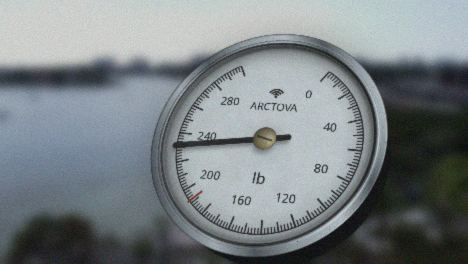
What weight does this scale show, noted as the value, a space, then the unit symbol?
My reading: 230 lb
